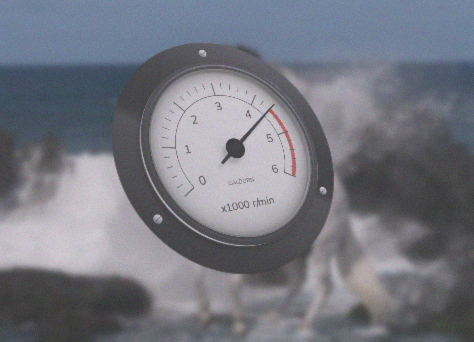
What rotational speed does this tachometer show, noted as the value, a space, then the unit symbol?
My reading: 4400 rpm
